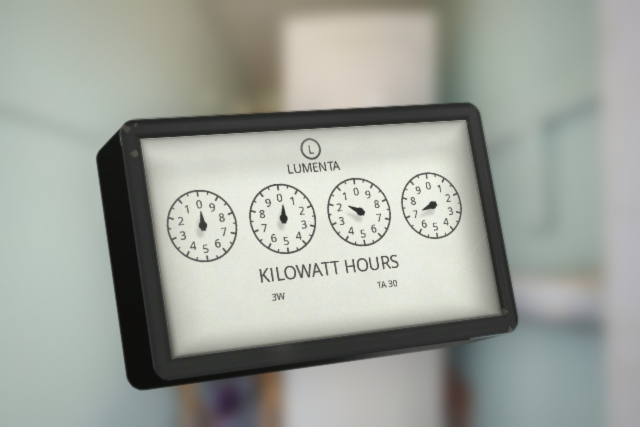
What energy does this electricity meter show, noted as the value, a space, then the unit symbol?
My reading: 17 kWh
